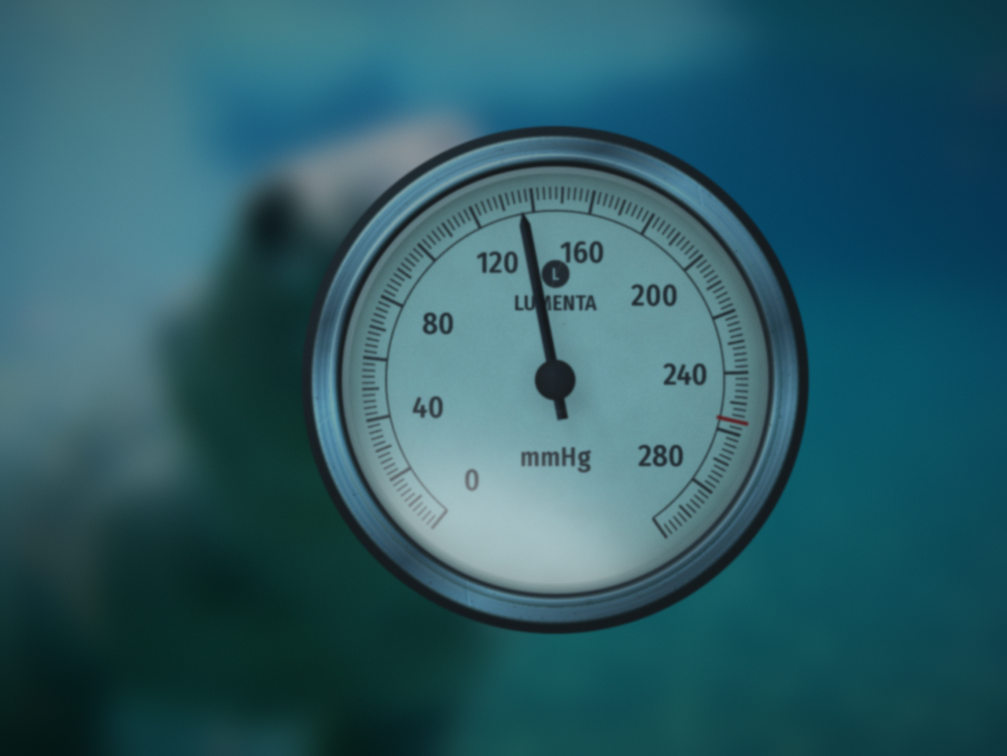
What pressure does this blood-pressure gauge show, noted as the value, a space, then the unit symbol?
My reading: 136 mmHg
